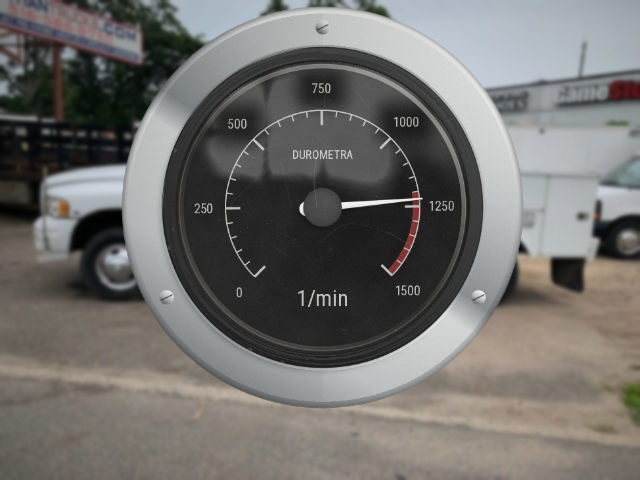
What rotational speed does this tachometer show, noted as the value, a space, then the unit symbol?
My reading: 1225 rpm
